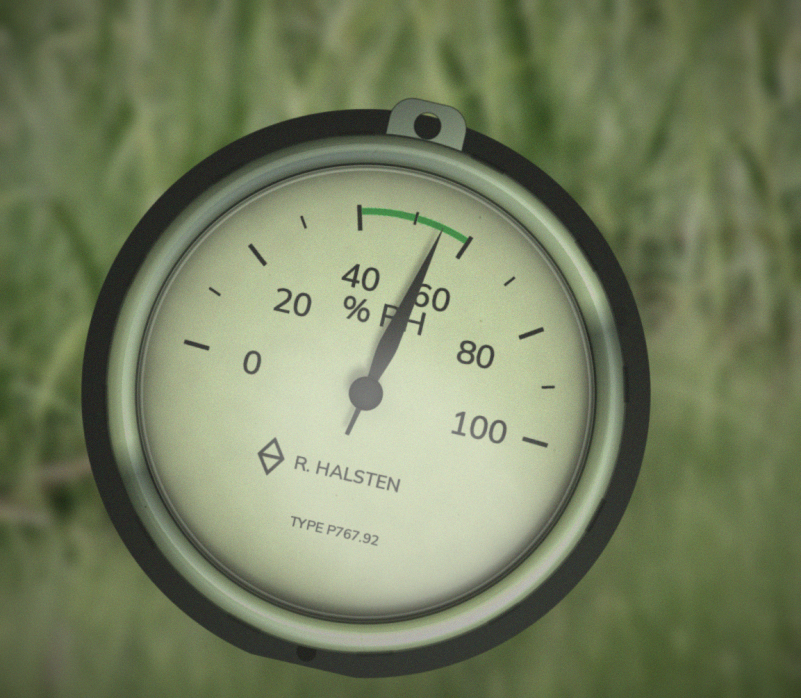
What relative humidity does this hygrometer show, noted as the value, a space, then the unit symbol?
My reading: 55 %
